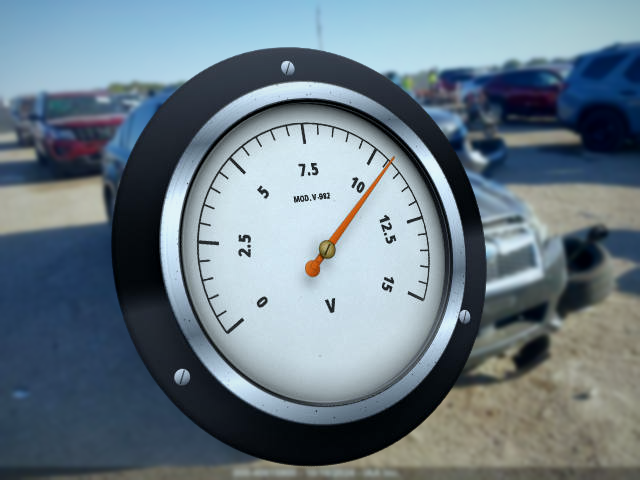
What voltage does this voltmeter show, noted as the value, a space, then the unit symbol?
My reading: 10.5 V
